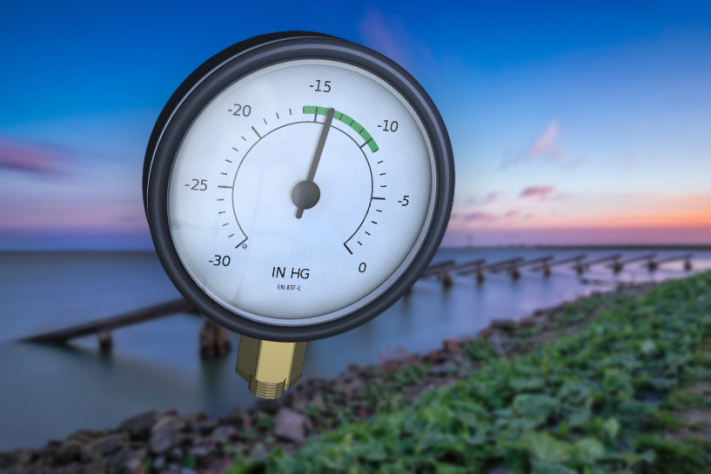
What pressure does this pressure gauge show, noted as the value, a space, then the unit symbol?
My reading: -14 inHg
